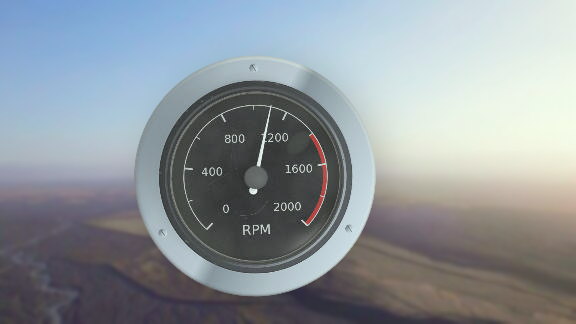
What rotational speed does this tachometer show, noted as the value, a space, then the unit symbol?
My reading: 1100 rpm
